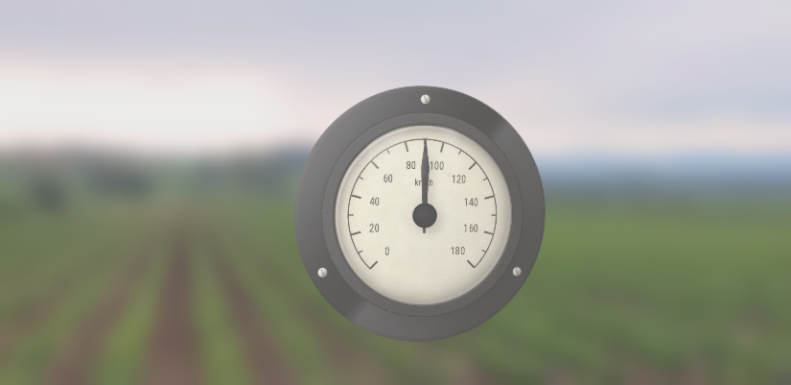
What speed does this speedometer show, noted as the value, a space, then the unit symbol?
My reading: 90 km/h
